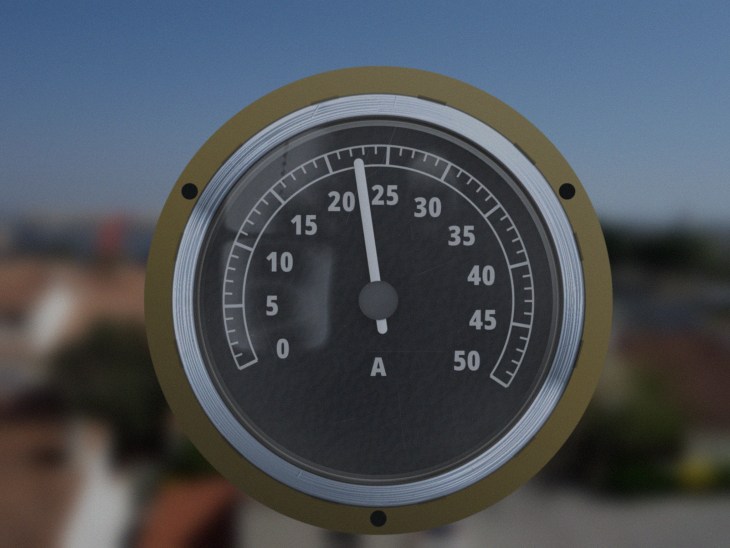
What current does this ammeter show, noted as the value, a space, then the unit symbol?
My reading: 22.5 A
